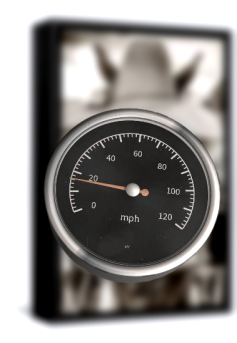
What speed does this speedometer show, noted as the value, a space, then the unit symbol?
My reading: 16 mph
